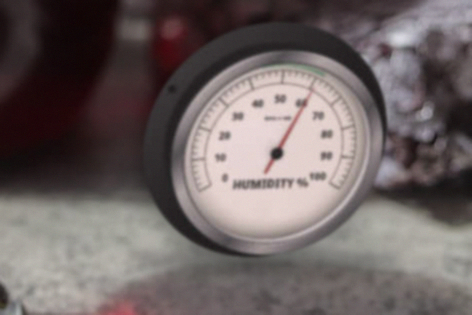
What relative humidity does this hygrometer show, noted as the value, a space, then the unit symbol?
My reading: 60 %
